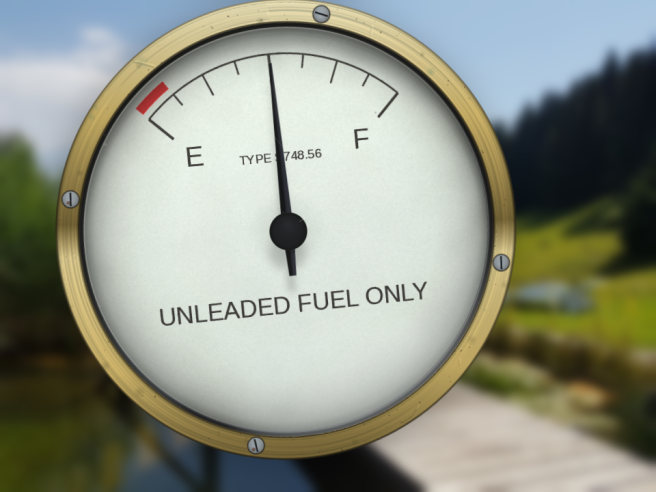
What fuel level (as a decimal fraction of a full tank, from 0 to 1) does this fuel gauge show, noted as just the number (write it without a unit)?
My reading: 0.5
